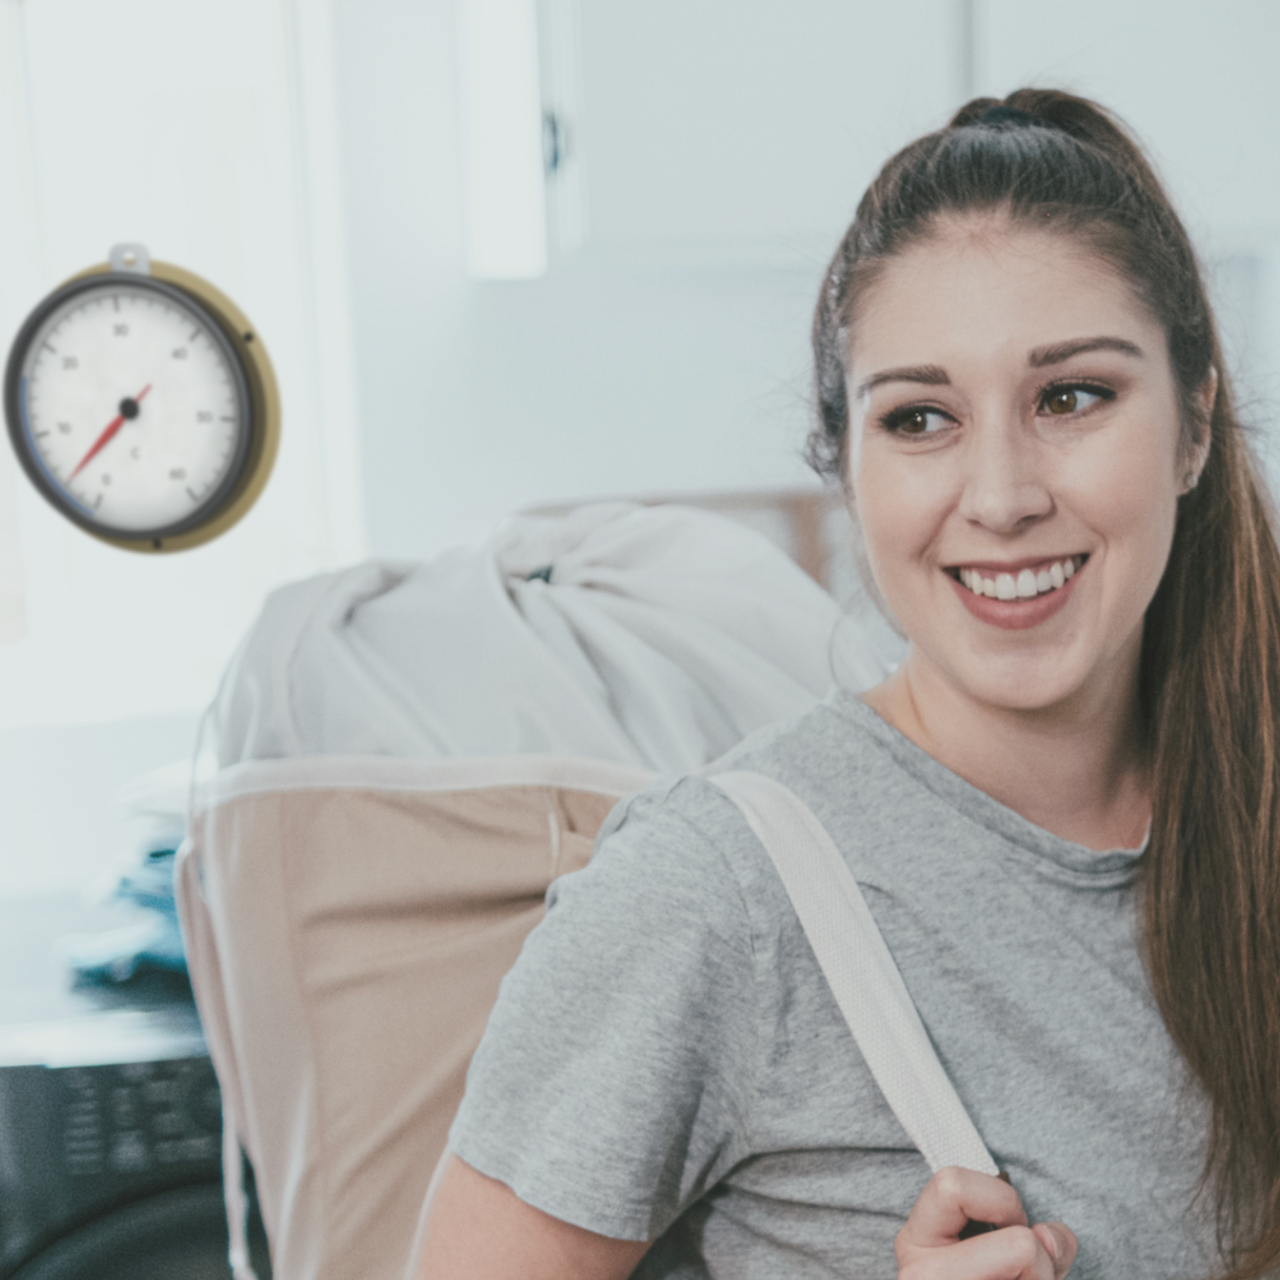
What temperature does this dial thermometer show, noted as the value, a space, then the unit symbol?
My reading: 4 °C
